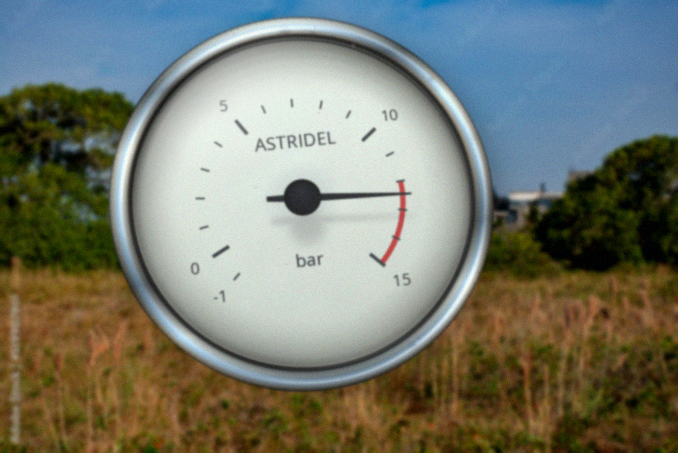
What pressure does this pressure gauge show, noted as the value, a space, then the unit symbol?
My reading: 12.5 bar
